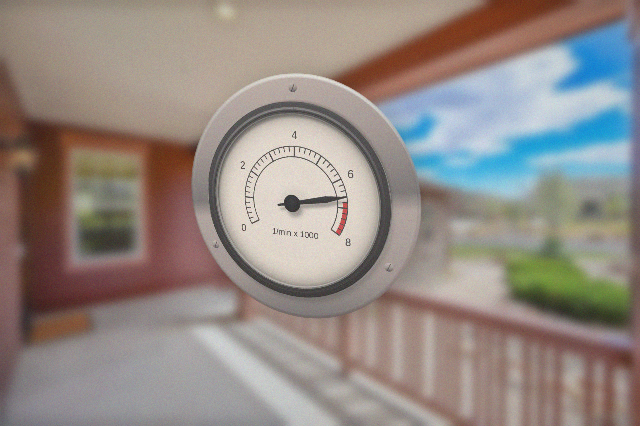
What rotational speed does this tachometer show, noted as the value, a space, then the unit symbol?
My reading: 6600 rpm
